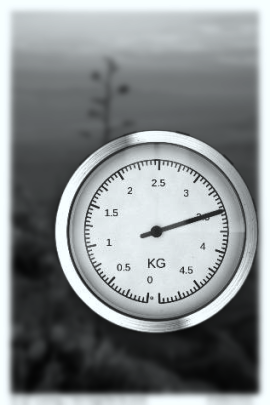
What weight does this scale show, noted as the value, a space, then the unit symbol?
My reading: 3.5 kg
